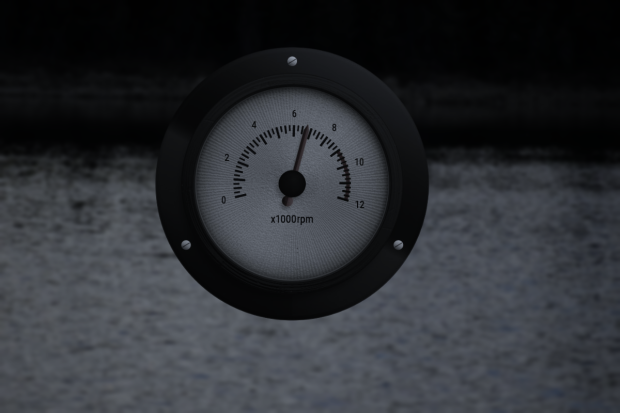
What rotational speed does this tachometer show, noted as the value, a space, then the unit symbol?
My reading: 6750 rpm
